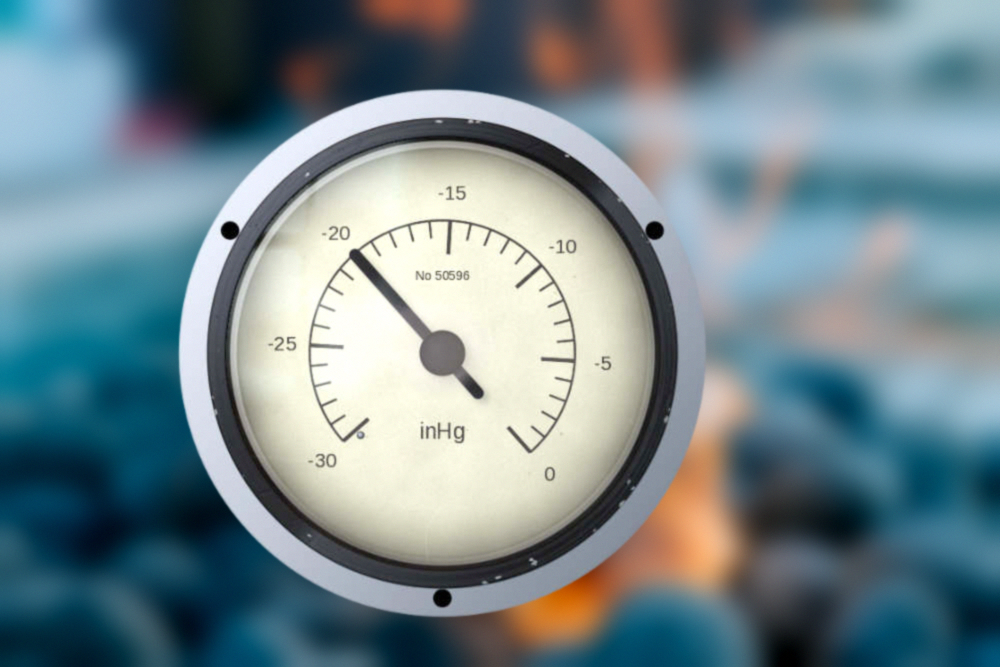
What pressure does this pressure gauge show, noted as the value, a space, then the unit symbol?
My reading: -20 inHg
